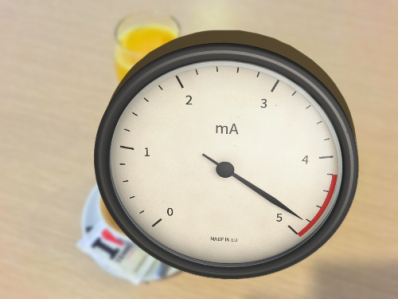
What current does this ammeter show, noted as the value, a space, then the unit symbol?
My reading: 4.8 mA
